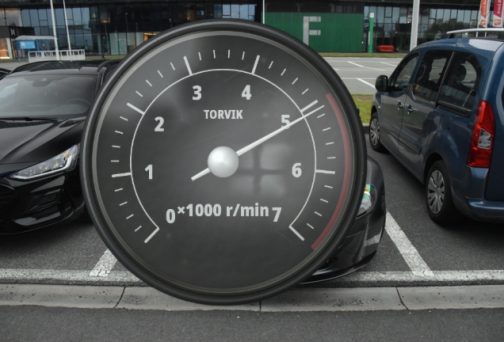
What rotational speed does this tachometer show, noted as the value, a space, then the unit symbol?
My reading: 5100 rpm
